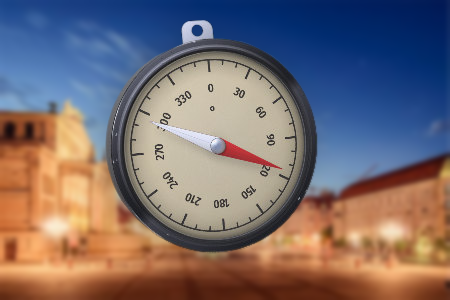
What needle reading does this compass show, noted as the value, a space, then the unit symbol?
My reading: 115 °
